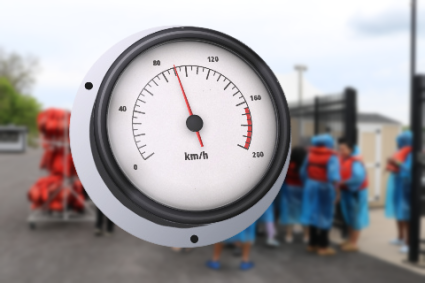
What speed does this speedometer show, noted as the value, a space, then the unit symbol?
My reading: 90 km/h
